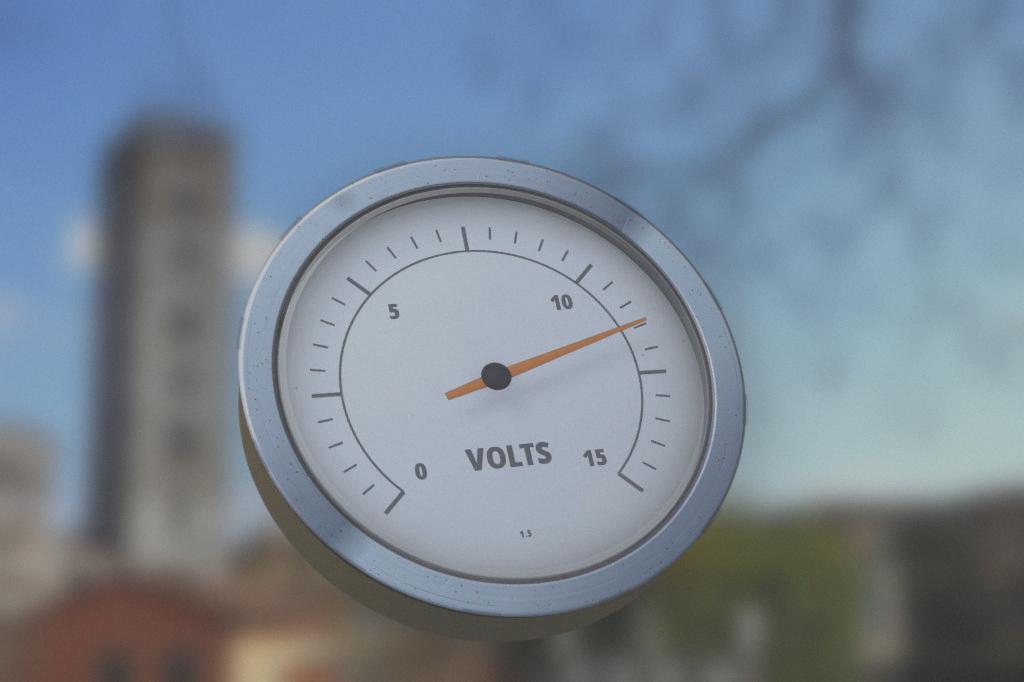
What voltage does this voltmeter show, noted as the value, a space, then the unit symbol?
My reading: 11.5 V
